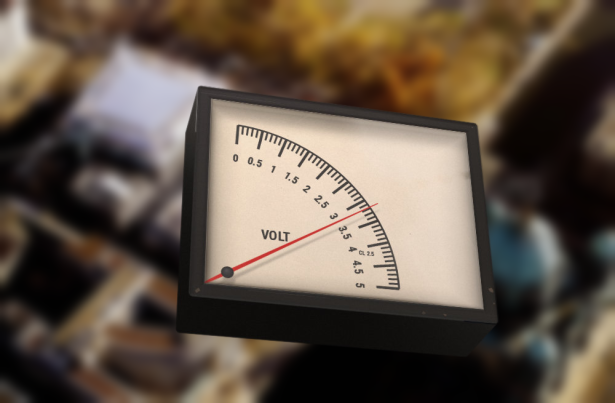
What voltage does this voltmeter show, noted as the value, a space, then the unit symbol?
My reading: 3.2 V
